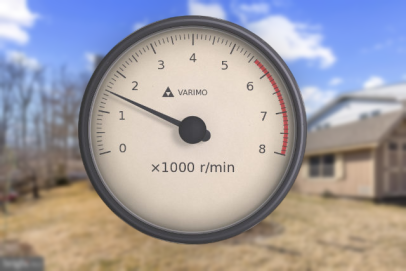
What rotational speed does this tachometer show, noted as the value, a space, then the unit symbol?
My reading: 1500 rpm
